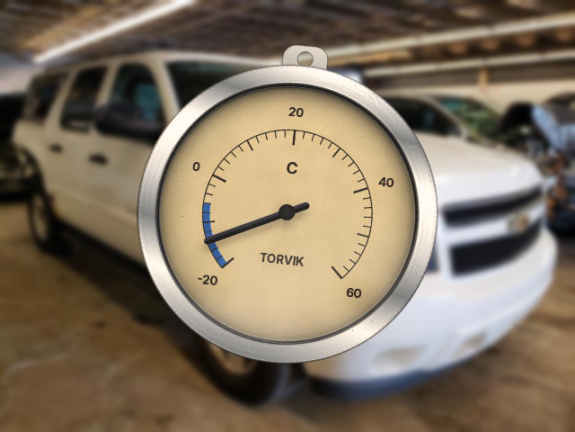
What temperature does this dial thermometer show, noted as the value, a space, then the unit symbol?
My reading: -14 °C
